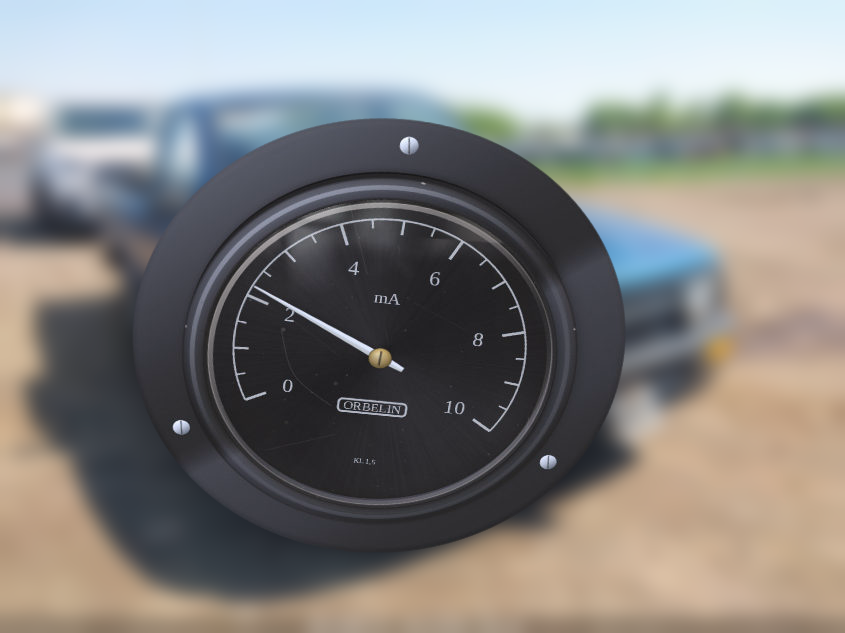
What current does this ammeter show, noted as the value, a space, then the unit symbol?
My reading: 2.25 mA
